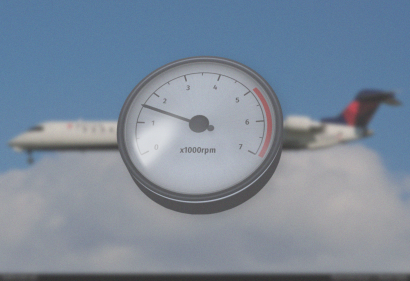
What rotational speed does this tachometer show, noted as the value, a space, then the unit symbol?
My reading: 1500 rpm
